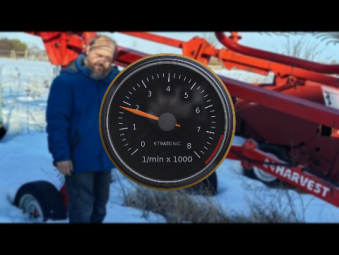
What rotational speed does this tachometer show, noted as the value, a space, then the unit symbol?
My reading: 1800 rpm
